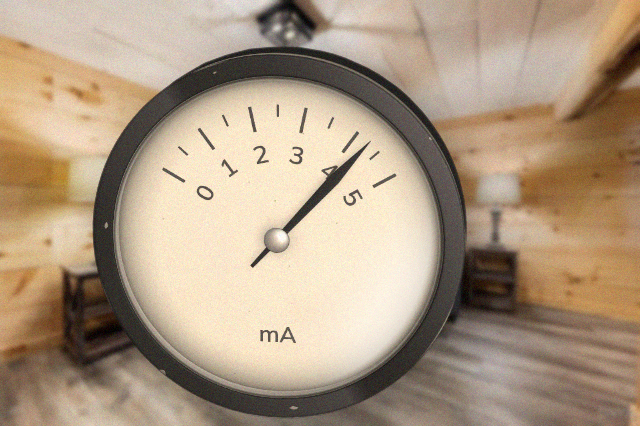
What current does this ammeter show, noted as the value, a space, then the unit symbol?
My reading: 4.25 mA
